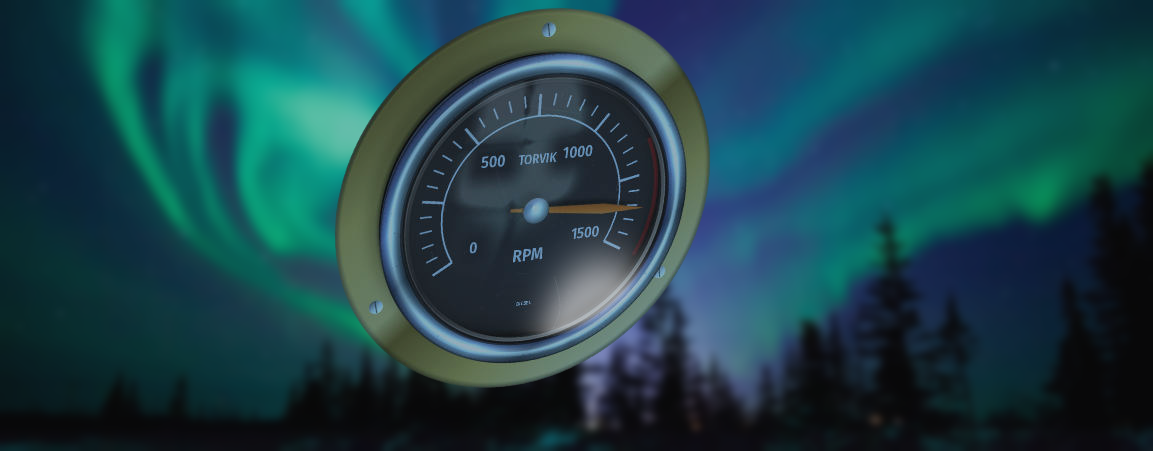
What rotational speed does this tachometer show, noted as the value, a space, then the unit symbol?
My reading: 1350 rpm
